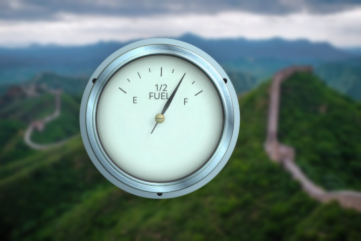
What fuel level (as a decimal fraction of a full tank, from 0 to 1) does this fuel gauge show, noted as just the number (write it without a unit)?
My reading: 0.75
